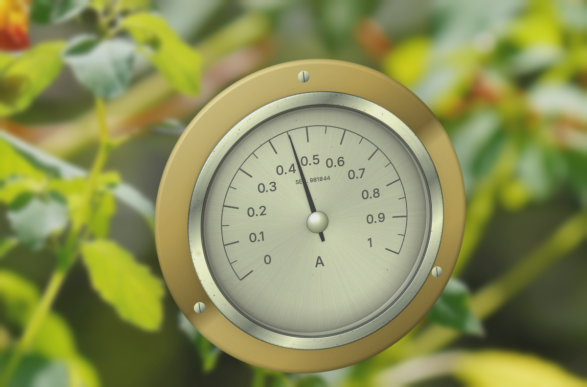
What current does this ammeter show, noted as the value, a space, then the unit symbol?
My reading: 0.45 A
